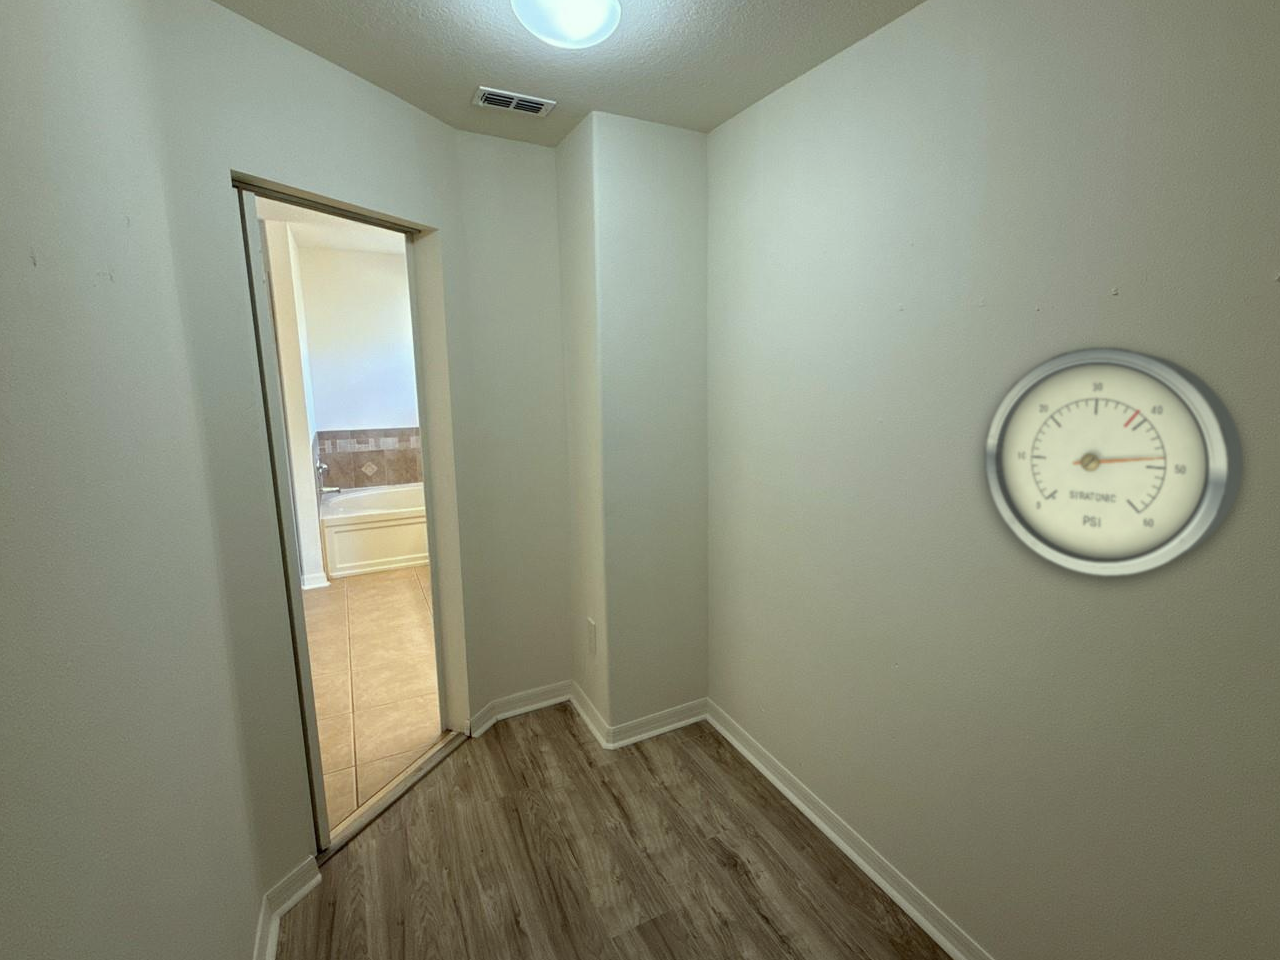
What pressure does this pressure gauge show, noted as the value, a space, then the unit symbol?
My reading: 48 psi
